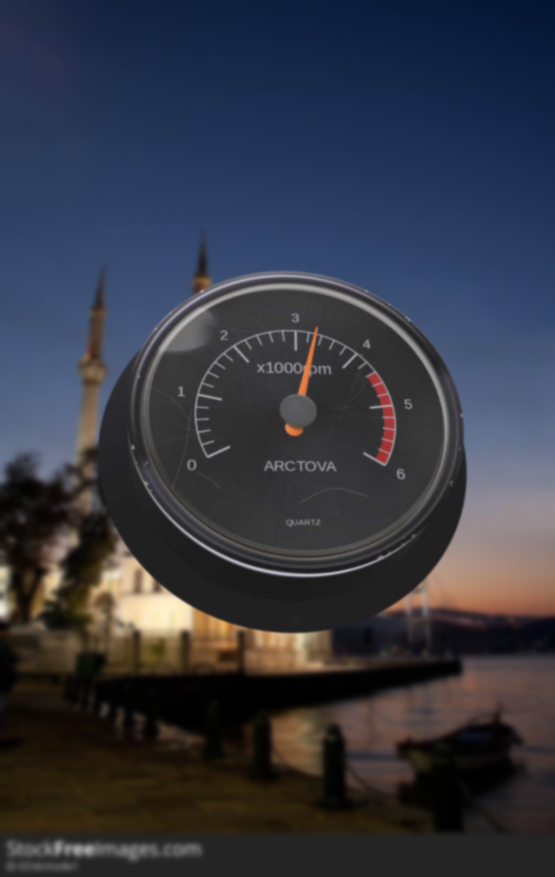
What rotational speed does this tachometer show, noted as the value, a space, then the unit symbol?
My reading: 3300 rpm
